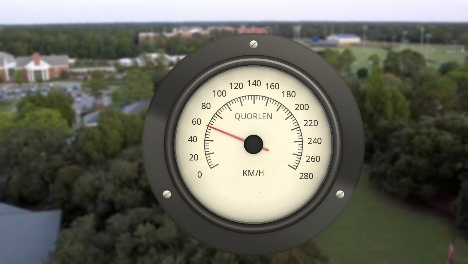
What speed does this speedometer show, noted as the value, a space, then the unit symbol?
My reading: 60 km/h
